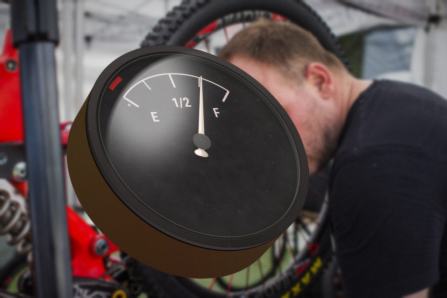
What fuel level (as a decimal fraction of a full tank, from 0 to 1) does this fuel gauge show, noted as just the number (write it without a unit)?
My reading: 0.75
